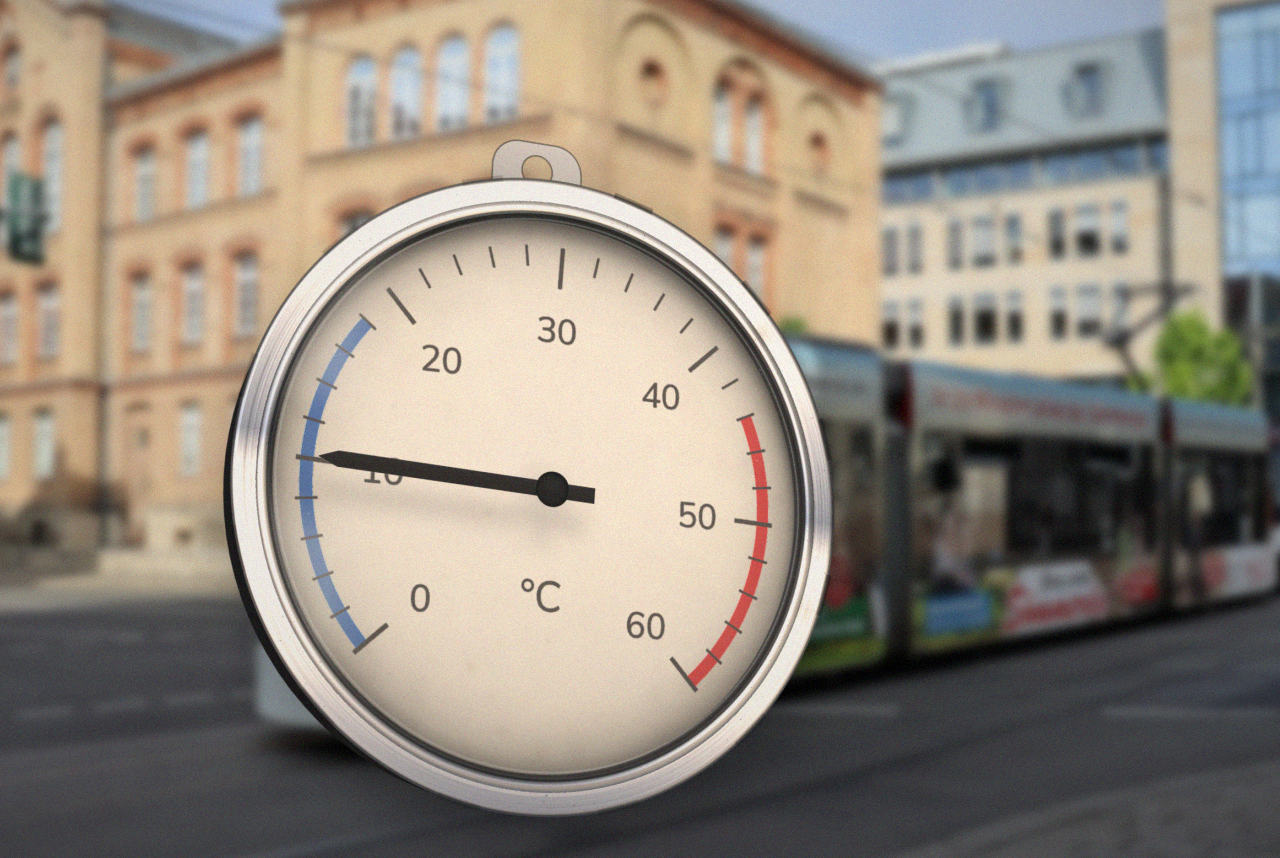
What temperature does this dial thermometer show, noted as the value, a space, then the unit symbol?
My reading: 10 °C
